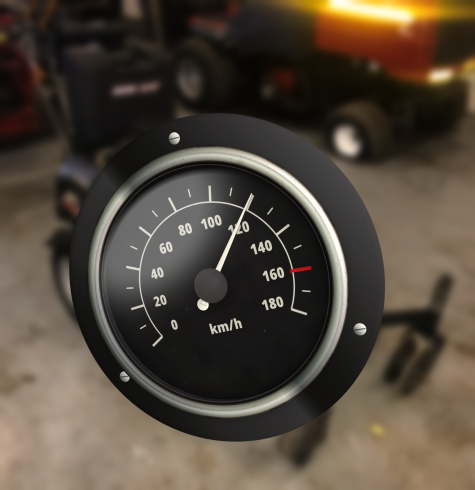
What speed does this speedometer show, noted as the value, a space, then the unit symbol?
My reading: 120 km/h
